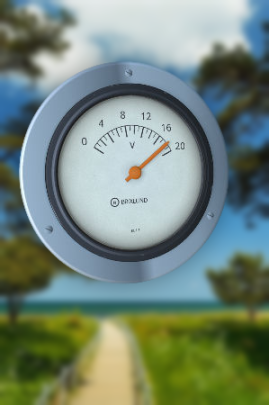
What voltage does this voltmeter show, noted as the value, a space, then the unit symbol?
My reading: 18 V
